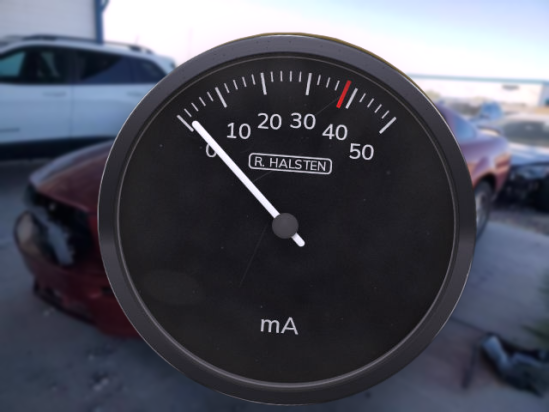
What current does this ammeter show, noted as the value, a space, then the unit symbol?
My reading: 2 mA
